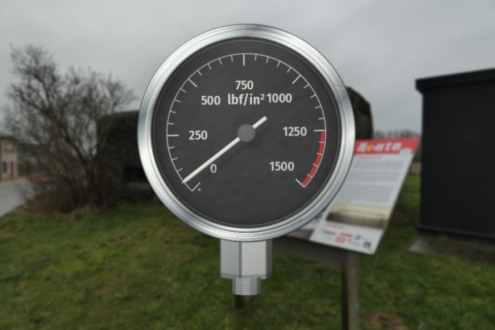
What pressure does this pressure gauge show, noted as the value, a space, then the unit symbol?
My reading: 50 psi
